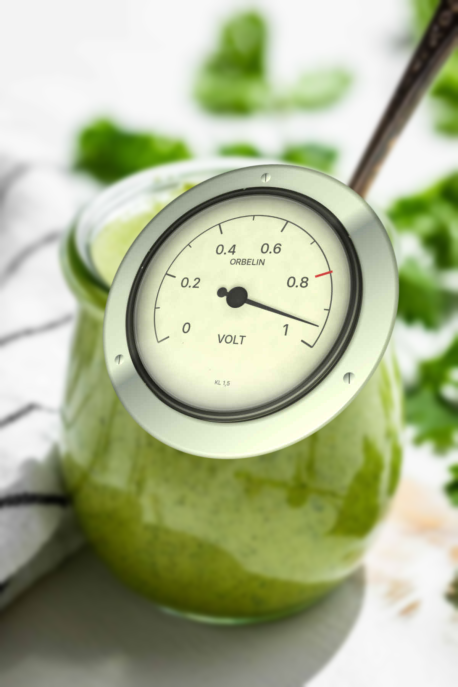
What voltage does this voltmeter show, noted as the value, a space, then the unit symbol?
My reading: 0.95 V
